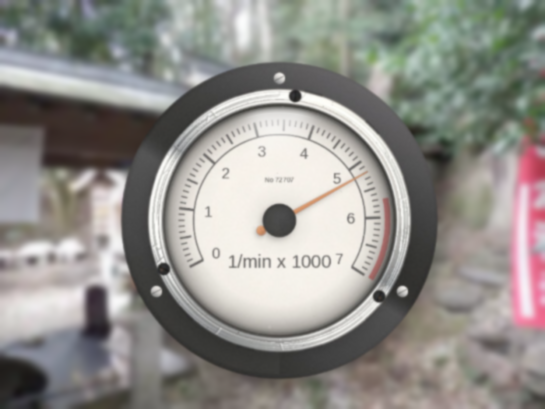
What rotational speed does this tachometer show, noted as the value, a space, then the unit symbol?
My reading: 5200 rpm
